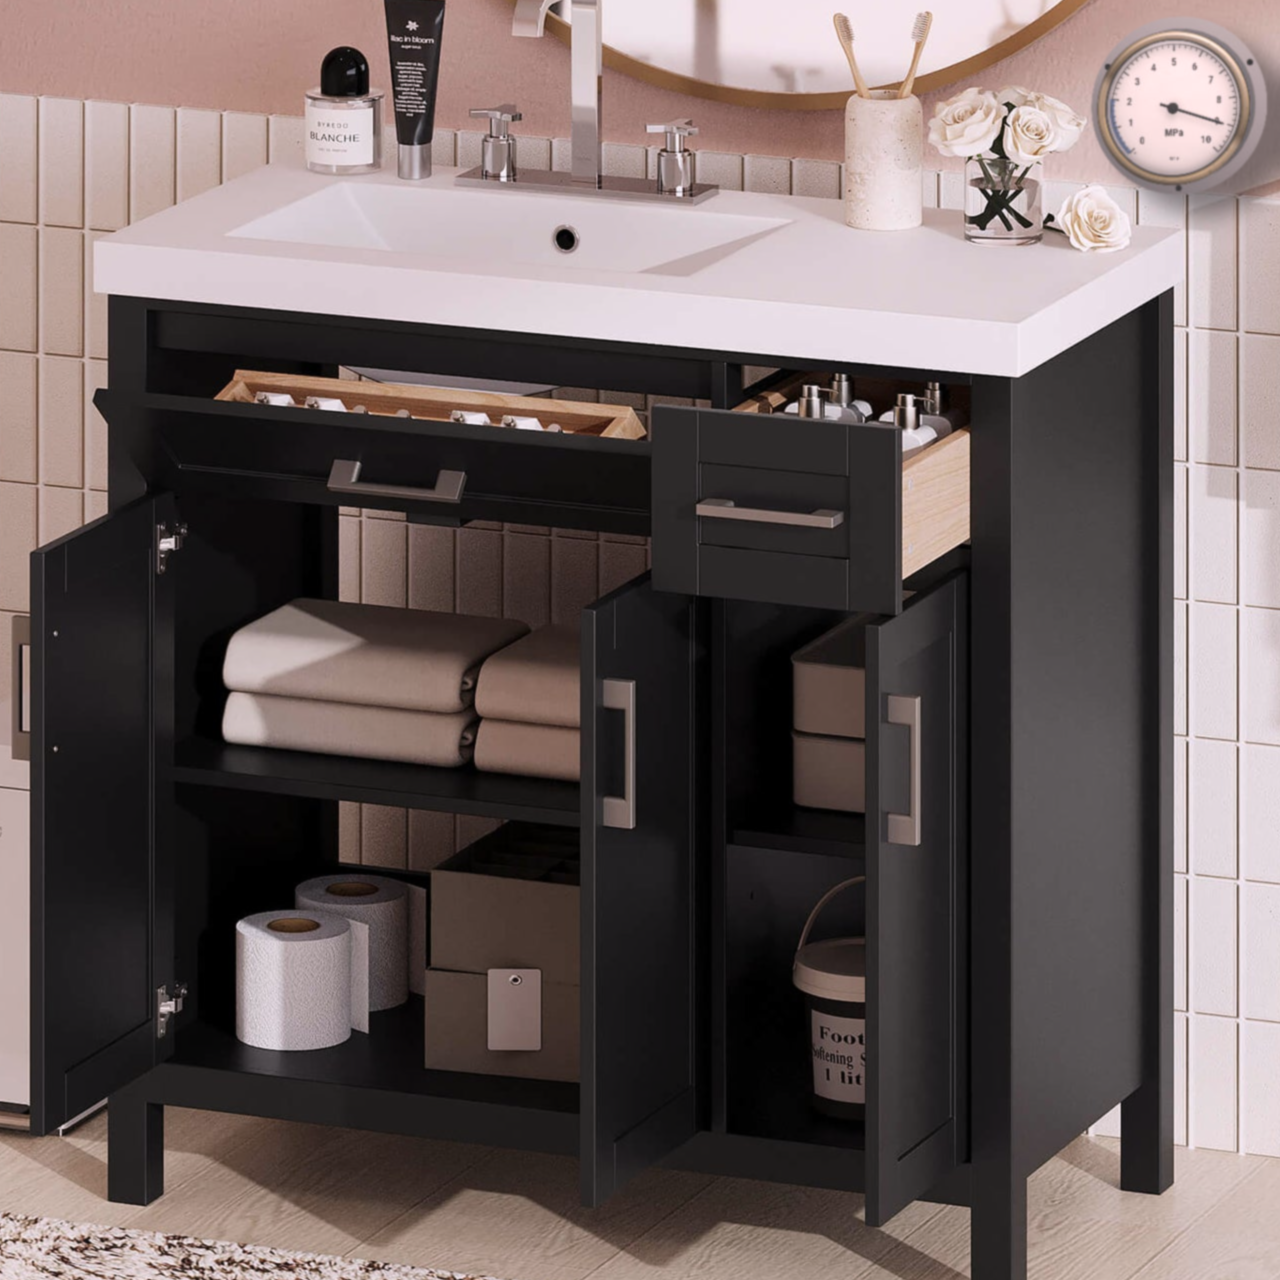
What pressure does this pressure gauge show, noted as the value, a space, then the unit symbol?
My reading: 9 MPa
